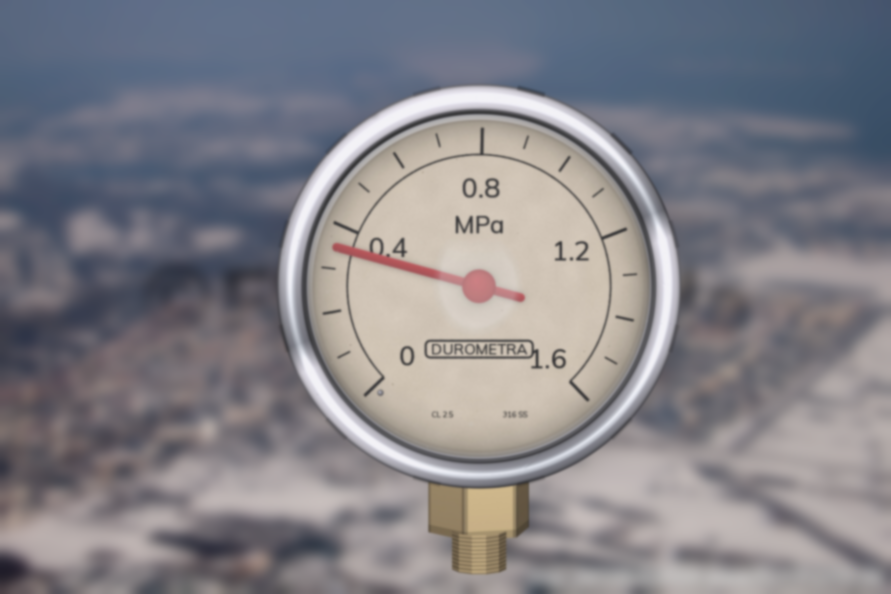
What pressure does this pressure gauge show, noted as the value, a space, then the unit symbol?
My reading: 0.35 MPa
